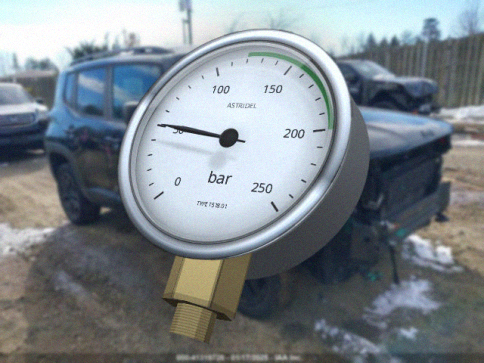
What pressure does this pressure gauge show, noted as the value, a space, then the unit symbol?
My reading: 50 bar
